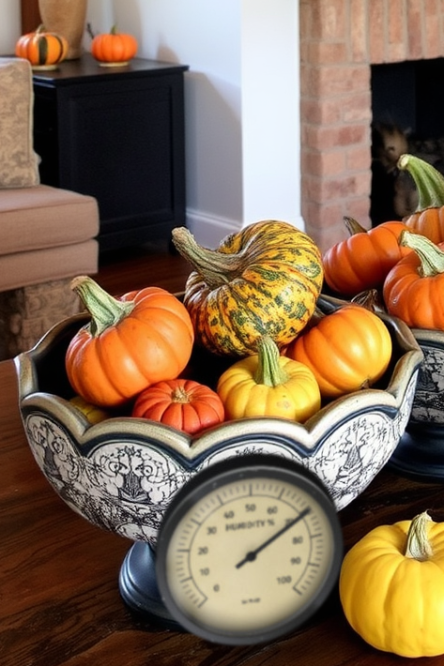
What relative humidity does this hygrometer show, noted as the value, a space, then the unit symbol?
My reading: 70 %
